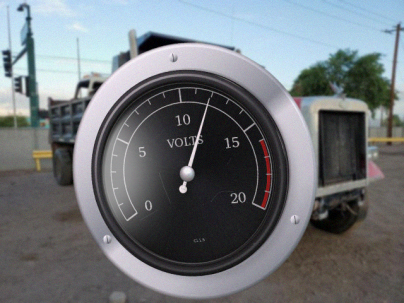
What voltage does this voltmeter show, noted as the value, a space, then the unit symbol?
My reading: 12 V
